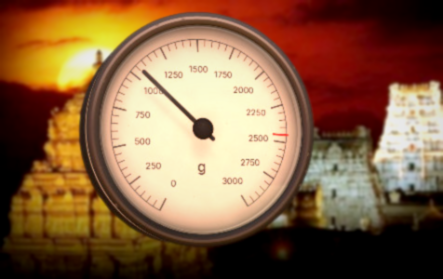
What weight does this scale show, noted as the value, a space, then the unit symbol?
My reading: 1050 g
